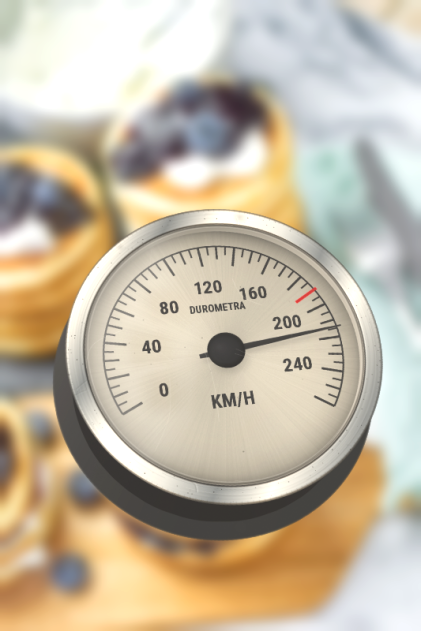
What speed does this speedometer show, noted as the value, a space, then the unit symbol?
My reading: 215 km/h
